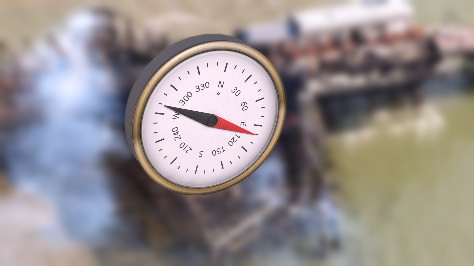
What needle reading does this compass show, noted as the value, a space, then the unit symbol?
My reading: 100 °
